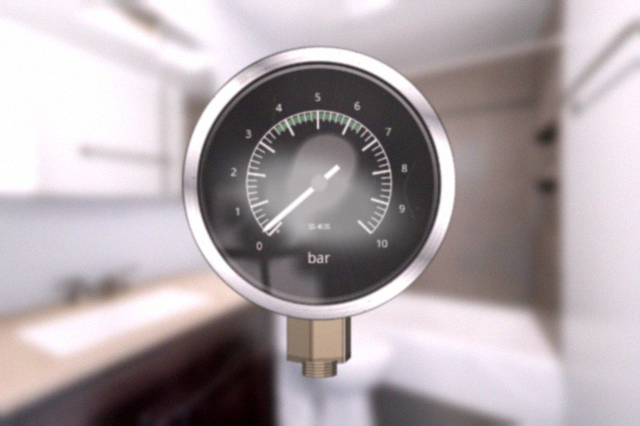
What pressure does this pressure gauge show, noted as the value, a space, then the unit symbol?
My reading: 0.2 bar
